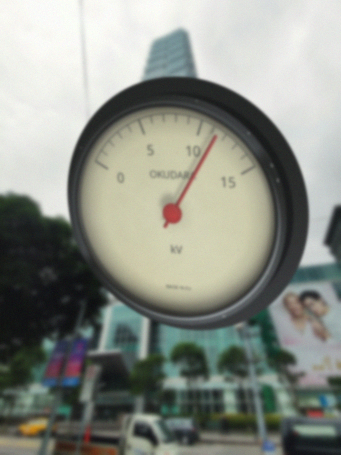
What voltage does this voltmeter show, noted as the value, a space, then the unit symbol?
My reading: 11.5 kV
